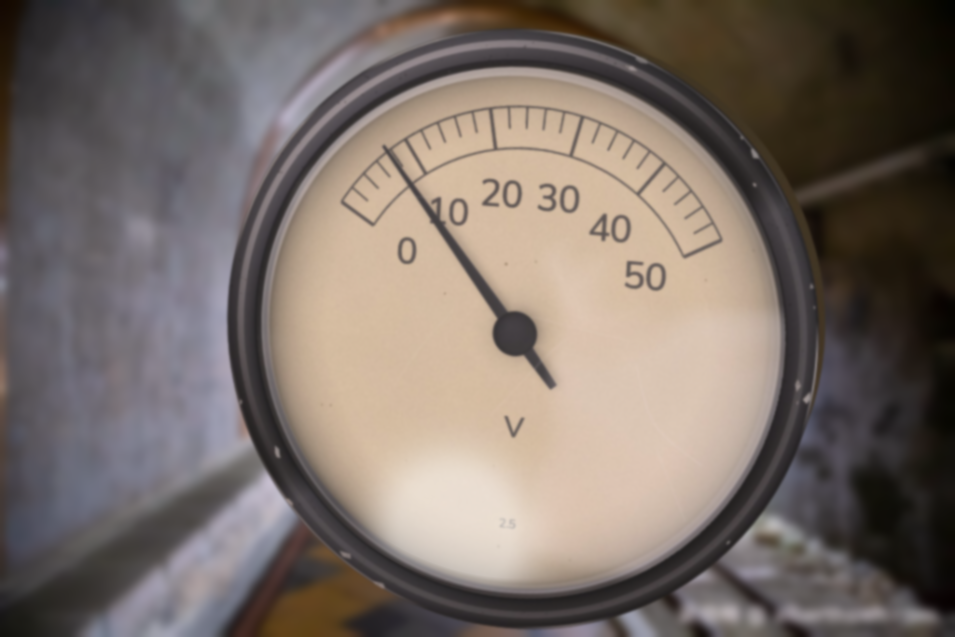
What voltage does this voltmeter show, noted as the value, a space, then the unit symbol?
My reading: 8 V
